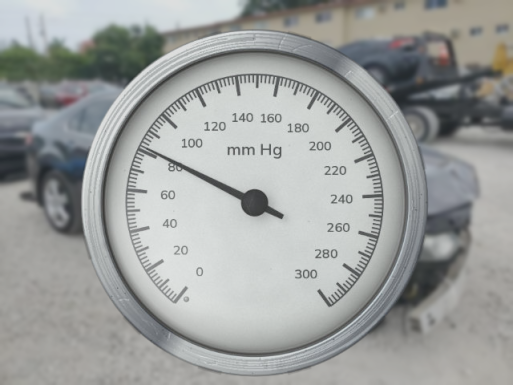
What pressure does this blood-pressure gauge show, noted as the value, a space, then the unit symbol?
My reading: 82 mmHg
